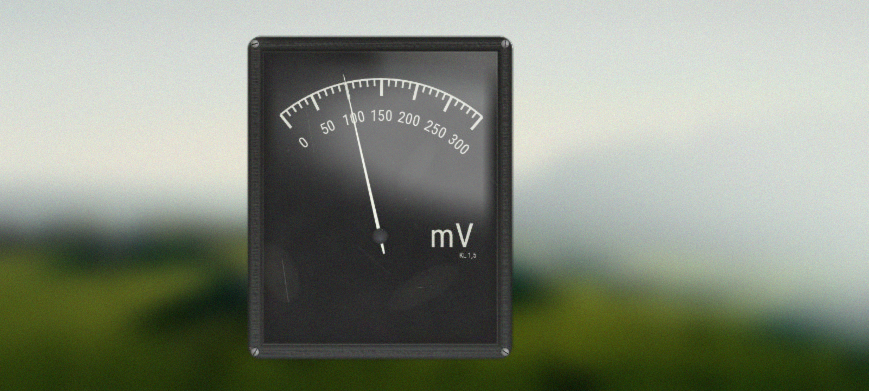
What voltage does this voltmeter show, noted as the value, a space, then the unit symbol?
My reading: 100 mV
